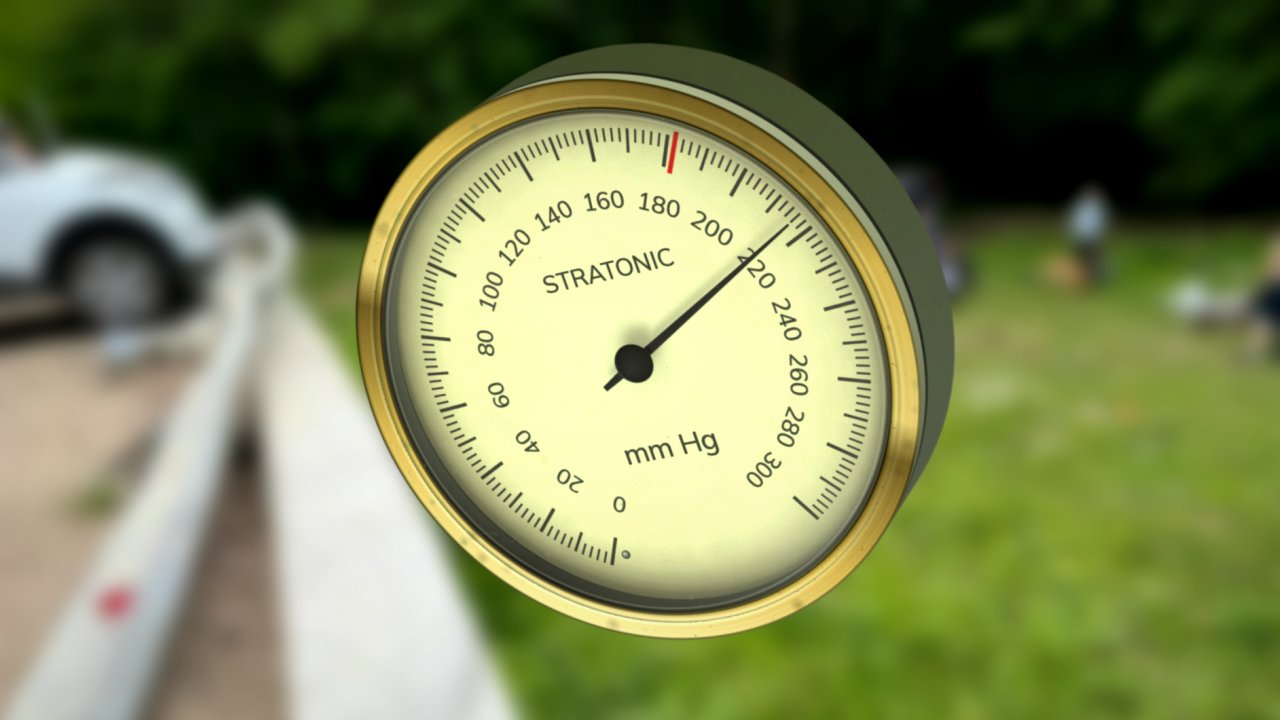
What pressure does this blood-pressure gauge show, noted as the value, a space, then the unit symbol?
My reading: 216 mmHg
